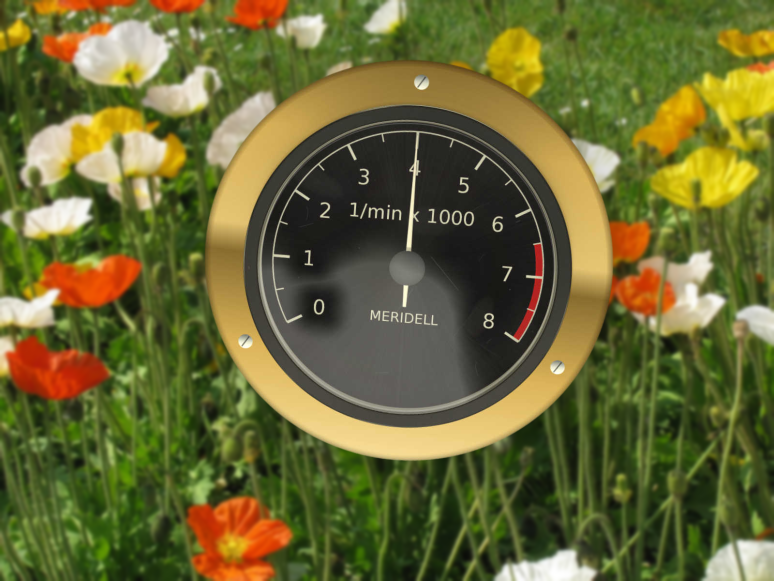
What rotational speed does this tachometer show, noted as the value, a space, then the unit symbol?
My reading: 4000 rpm
